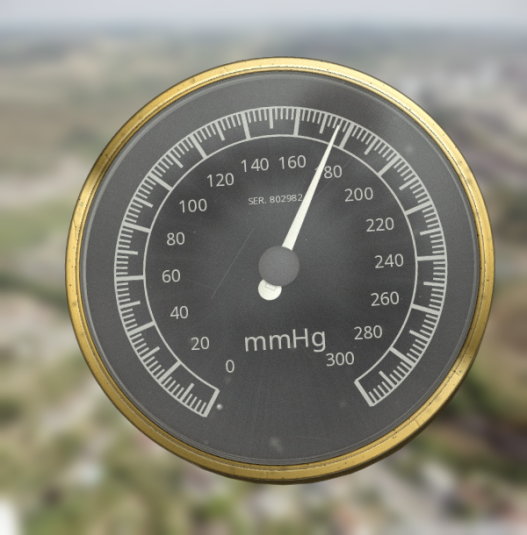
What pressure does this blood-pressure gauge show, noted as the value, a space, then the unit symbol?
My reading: 176 mmHg
